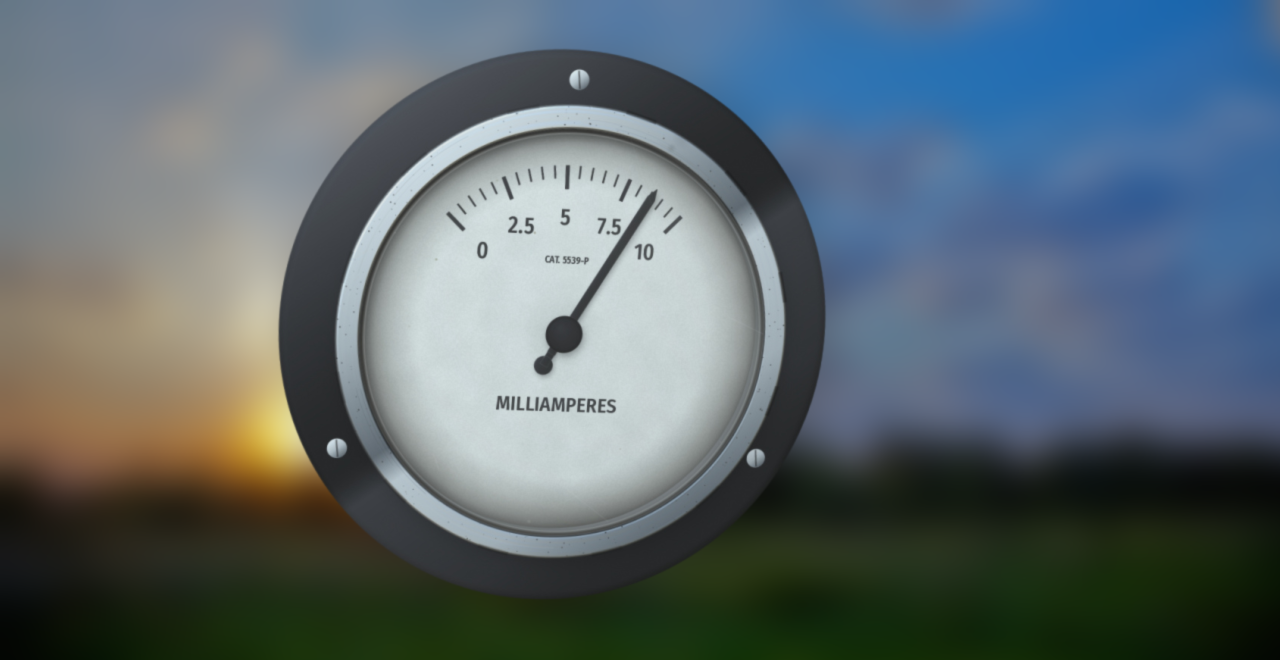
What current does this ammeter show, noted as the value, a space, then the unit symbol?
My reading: 8.5 mA
